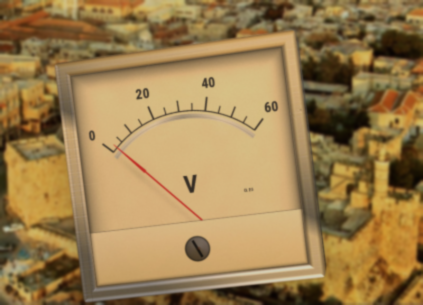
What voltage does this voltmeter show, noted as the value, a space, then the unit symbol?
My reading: 2.5 V
